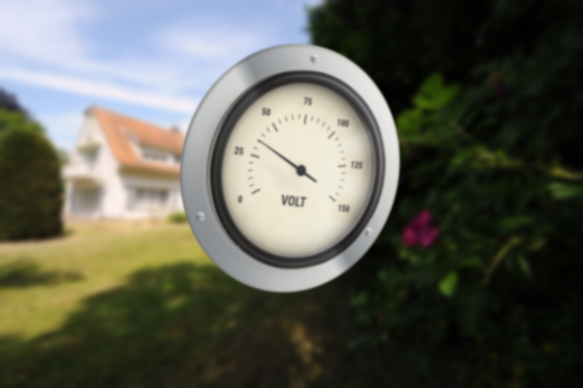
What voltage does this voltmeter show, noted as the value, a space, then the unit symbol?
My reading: 35 V
